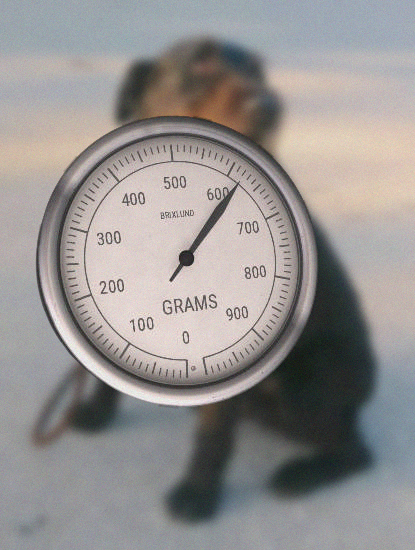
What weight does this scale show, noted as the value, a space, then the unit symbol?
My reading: 620 g
